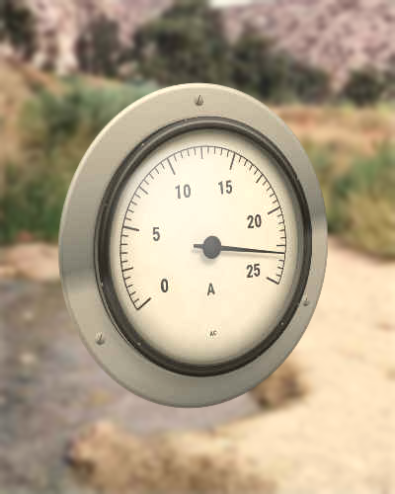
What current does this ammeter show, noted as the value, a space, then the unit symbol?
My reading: 23 A
